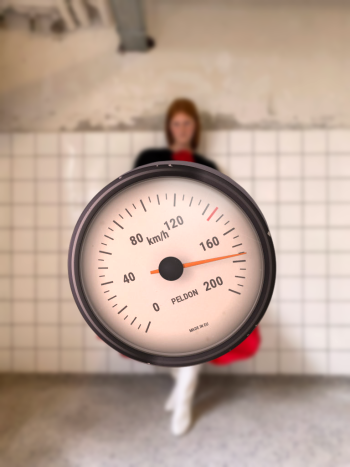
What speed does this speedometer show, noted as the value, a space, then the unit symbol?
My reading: 175 km/h
